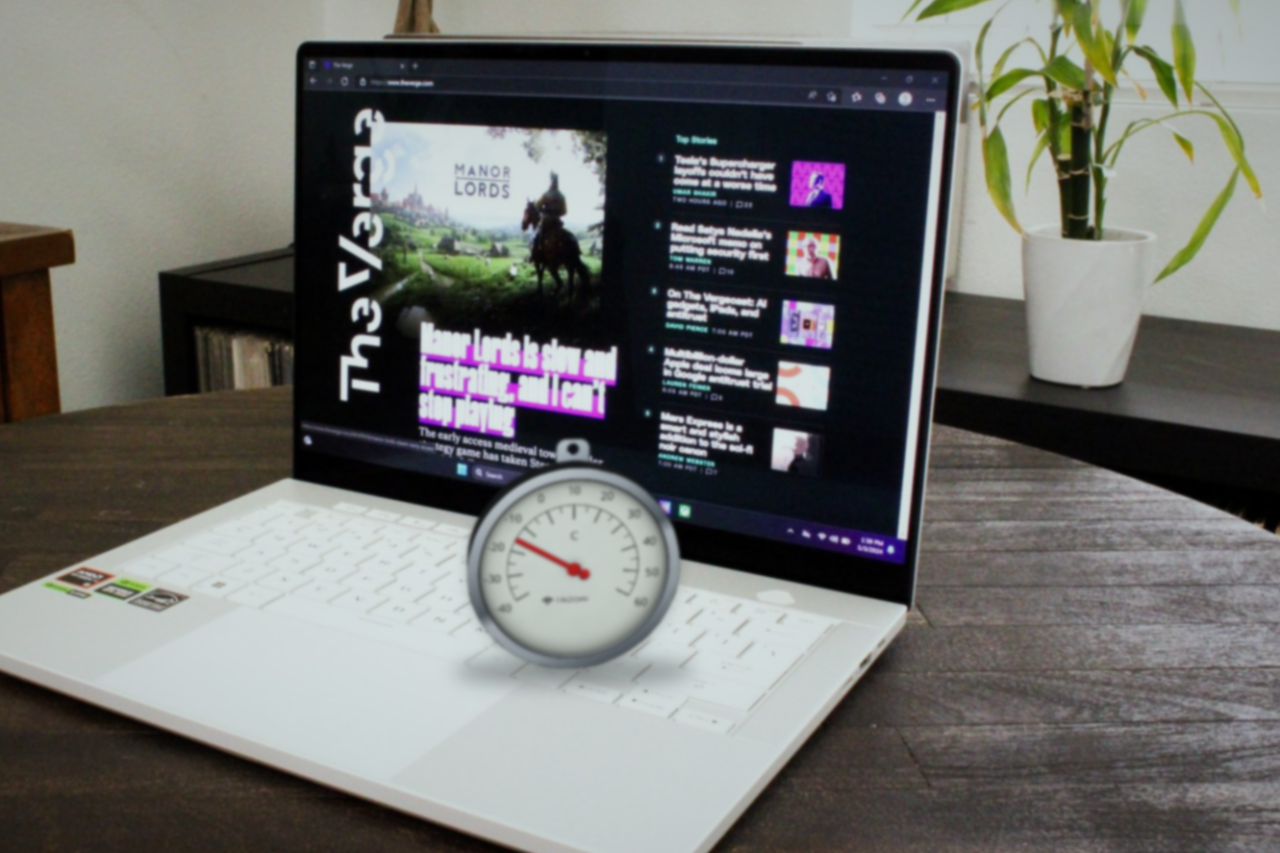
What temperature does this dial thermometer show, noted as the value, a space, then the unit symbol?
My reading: -15 °C
